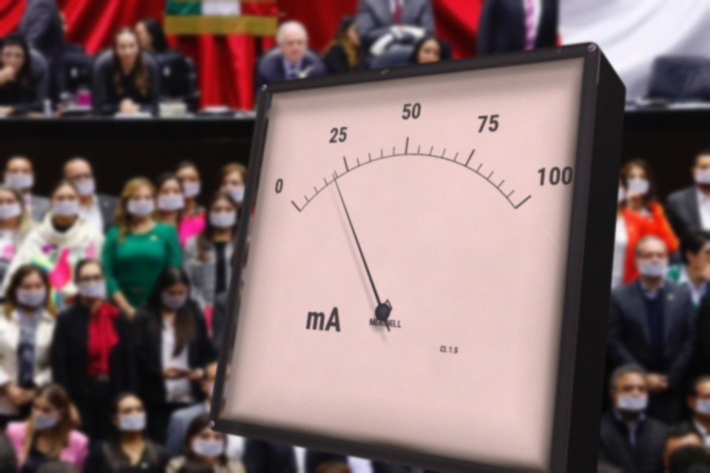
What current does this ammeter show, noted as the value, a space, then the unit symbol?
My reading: 20 mA
